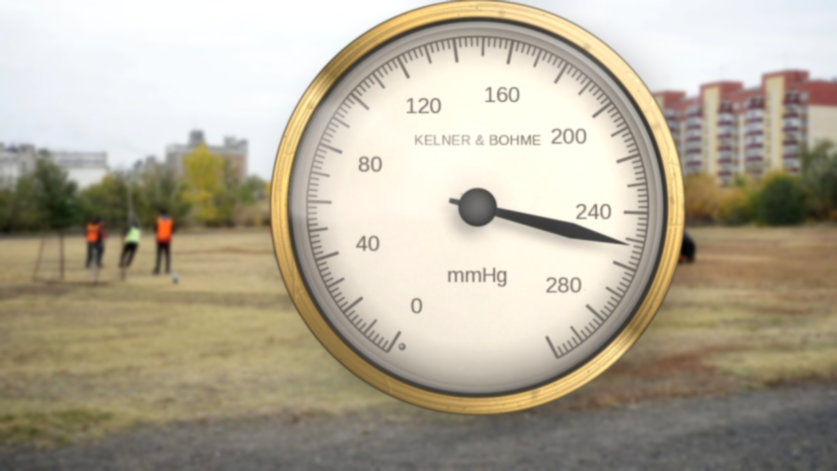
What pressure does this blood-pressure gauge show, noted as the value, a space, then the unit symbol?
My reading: 252 mmHg
